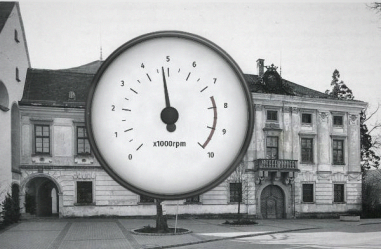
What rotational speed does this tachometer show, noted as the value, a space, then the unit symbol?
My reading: 4750 rpm
